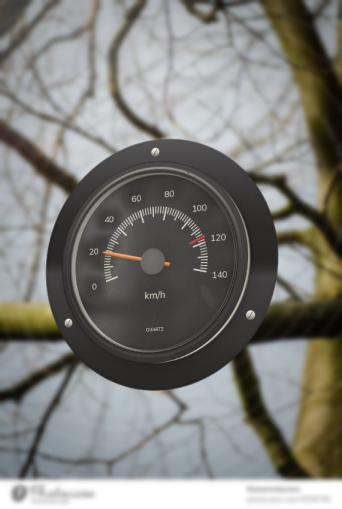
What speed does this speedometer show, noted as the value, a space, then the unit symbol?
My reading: 20 km/h
